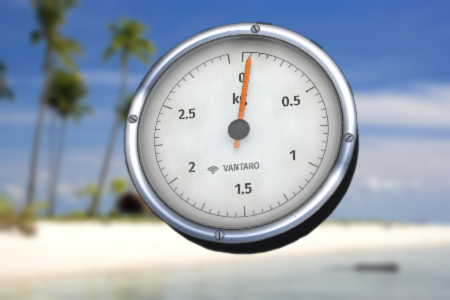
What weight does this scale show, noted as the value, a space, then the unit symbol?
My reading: 0.05 kg
